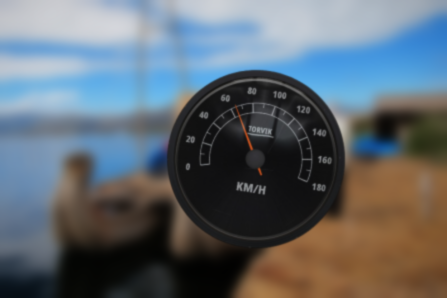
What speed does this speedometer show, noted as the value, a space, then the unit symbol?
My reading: 65 km/h
